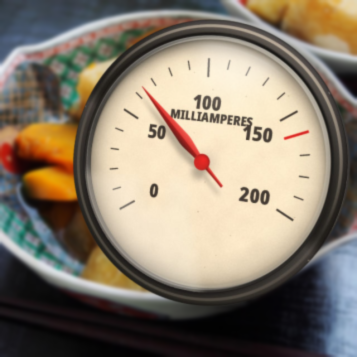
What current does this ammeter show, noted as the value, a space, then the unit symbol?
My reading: 65 mA
